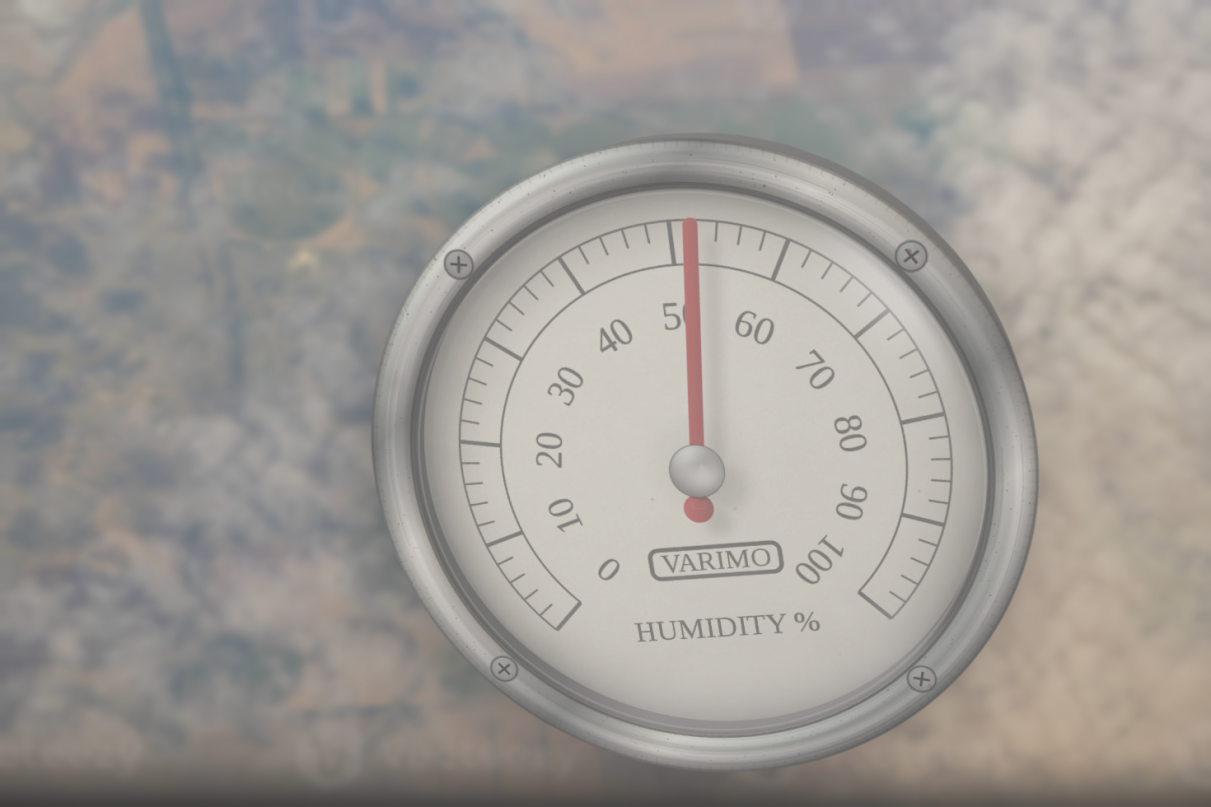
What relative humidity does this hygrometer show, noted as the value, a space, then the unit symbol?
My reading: 52 %
